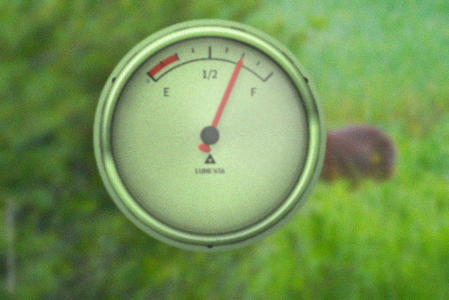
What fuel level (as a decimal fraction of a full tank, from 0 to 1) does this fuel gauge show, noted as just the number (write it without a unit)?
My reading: 0.75
